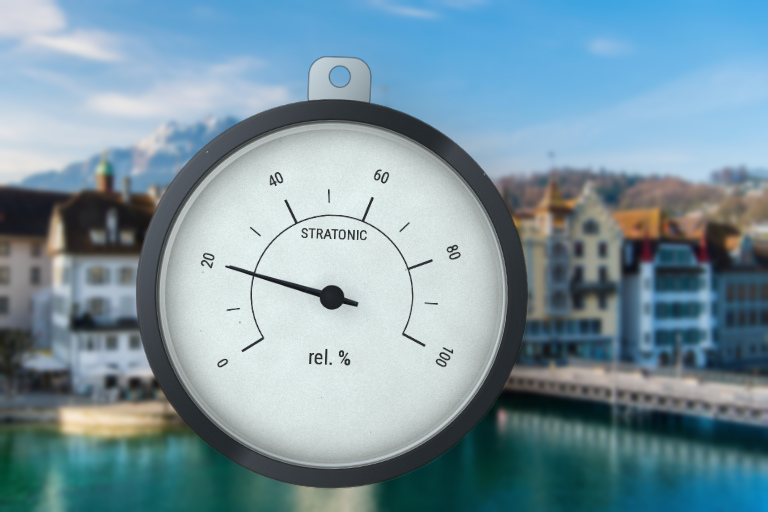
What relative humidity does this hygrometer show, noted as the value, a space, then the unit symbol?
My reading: 20 %
